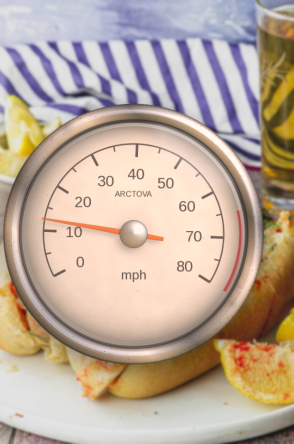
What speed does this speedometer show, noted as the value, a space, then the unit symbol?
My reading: 12.5 mph
